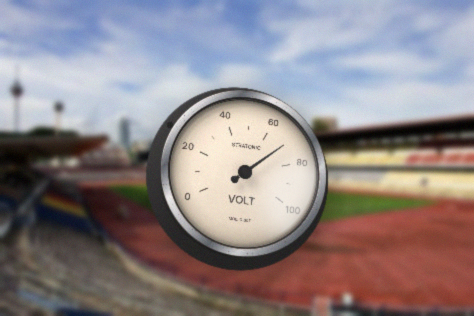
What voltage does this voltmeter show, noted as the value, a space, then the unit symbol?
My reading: 70 V
